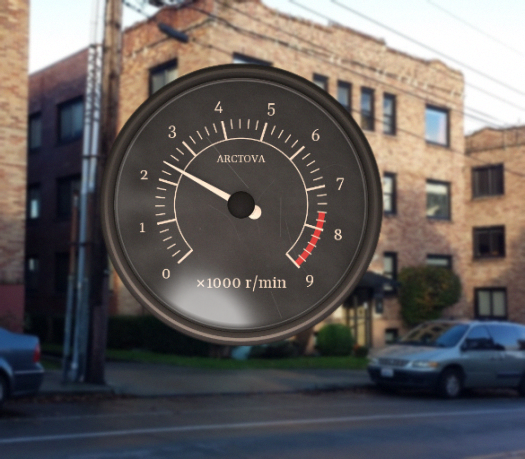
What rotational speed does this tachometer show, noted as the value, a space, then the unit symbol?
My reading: 2400 rpm
